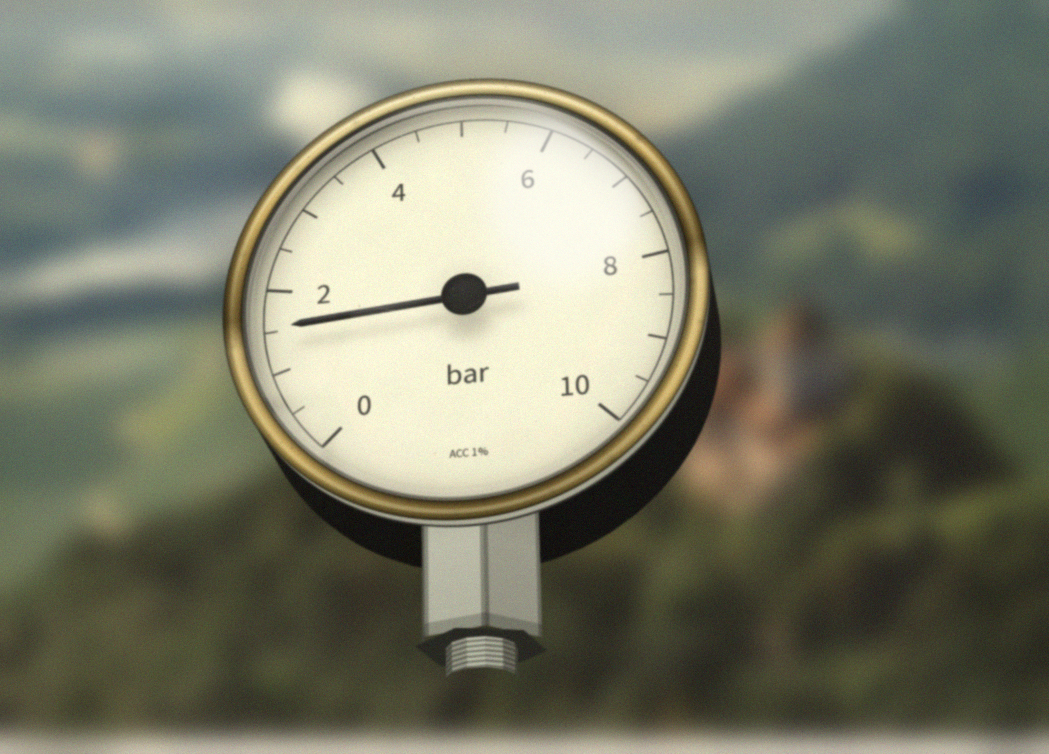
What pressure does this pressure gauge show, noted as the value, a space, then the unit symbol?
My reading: 1.5 bar
